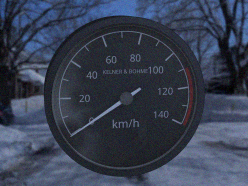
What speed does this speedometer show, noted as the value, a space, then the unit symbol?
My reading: 0 km/h
